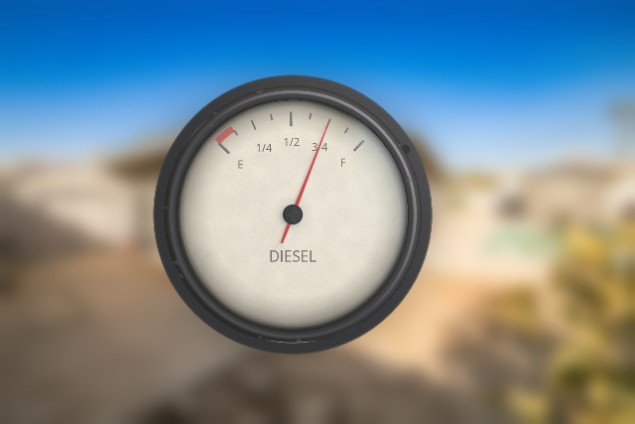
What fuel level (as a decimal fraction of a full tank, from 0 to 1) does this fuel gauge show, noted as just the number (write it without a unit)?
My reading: 0.75
